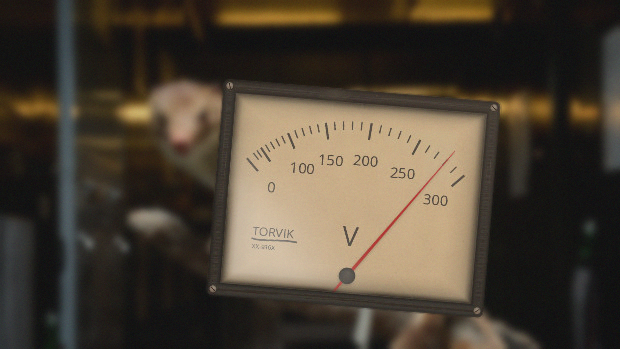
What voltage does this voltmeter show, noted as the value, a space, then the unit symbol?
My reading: 280 V
